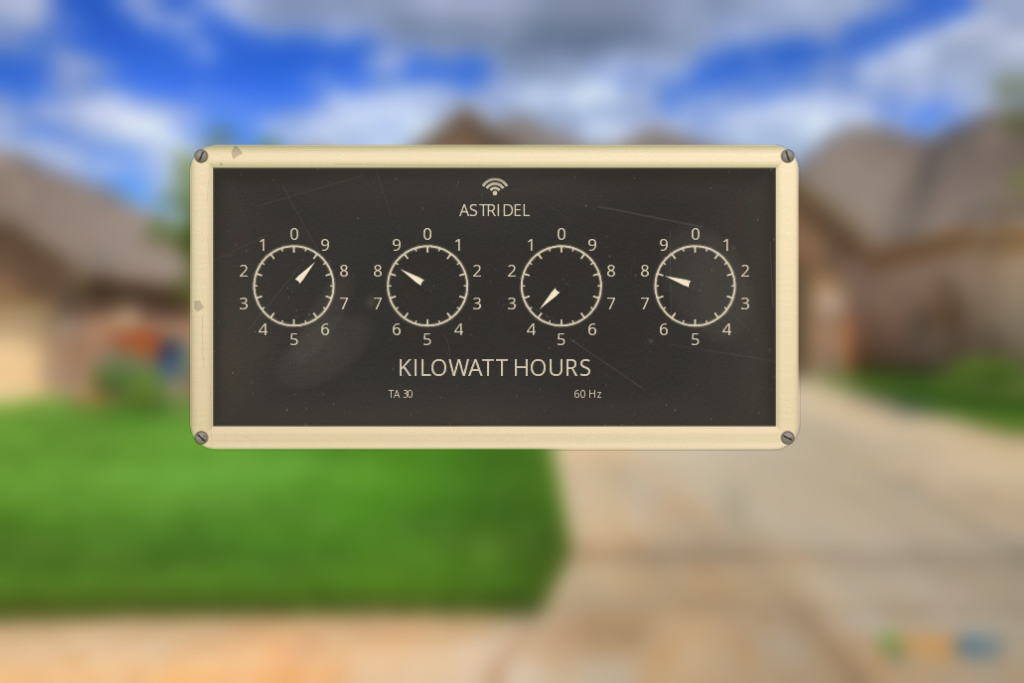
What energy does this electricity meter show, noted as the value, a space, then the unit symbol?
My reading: 8838 kWh
